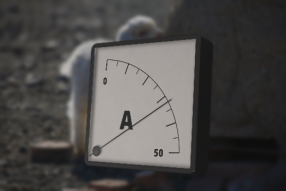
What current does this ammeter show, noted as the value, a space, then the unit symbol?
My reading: 32.5 A
